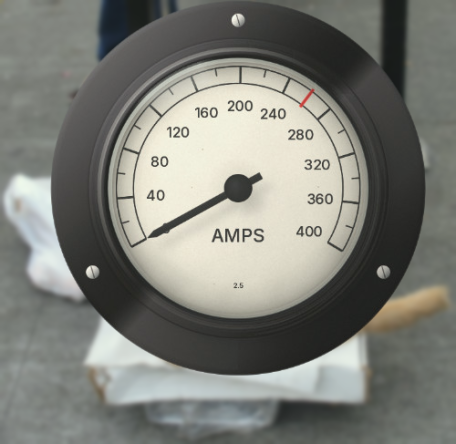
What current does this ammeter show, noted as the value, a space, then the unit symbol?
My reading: 0 A
